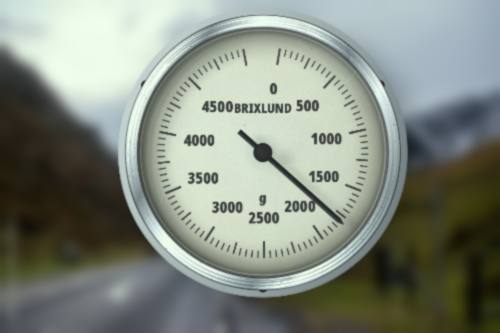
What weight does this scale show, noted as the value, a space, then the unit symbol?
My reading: 1800 g
